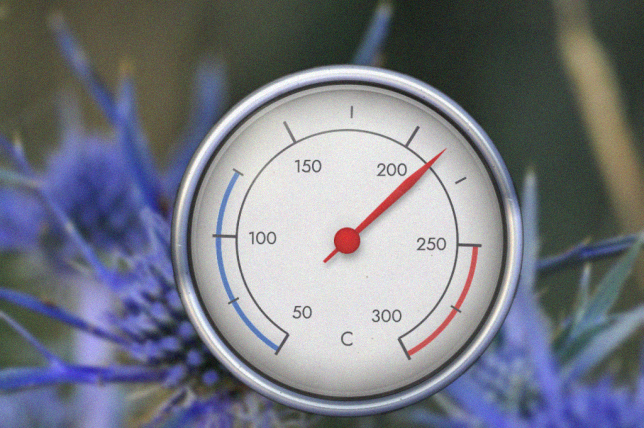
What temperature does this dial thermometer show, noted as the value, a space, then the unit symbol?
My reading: 212.5 °C
